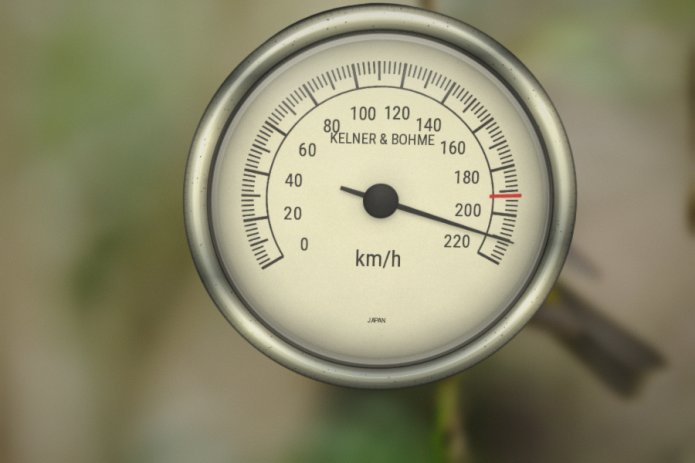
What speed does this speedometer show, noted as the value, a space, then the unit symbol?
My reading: 210 km/h
